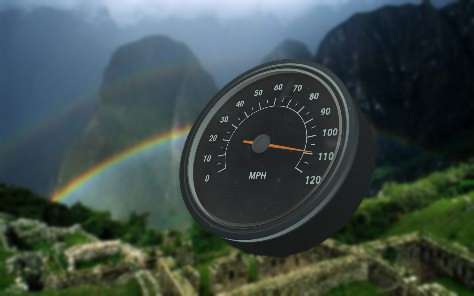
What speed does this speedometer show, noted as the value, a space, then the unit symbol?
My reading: 110 mph
